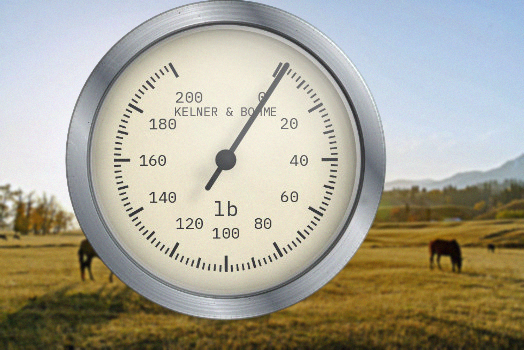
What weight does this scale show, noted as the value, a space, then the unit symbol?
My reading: 2 lb
